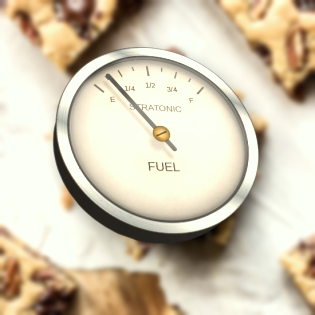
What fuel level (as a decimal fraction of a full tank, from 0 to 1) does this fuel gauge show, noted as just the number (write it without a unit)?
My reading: 0.125
